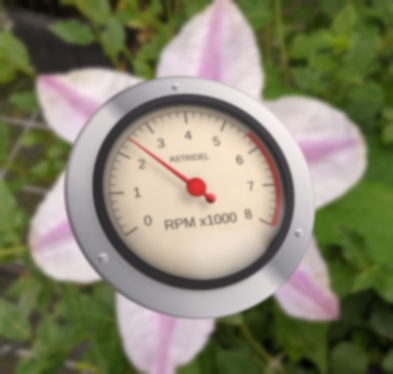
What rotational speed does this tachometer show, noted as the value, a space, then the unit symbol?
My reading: 2400 rpm
